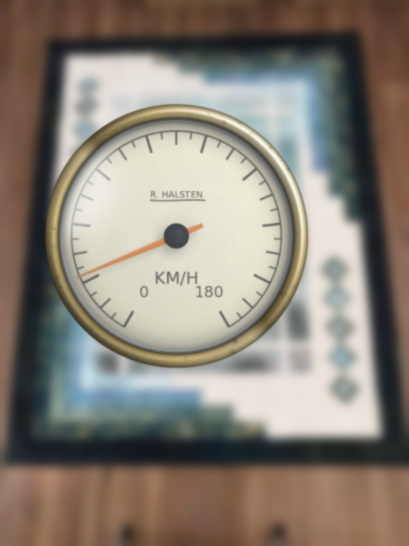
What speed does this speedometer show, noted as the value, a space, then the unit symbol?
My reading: 22.5 km/h
